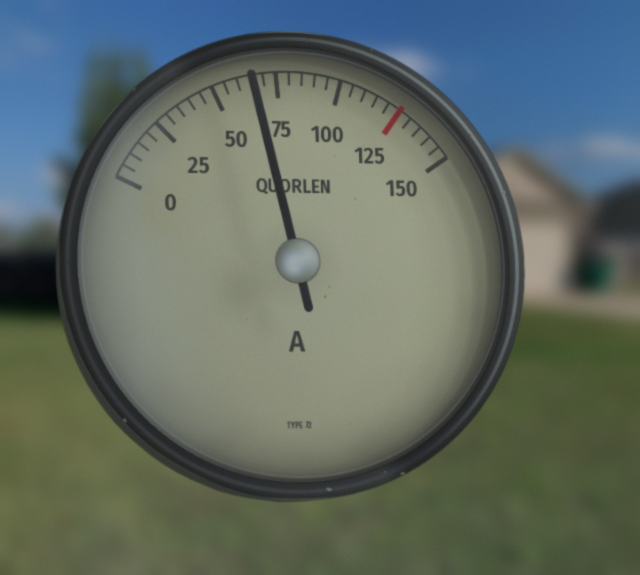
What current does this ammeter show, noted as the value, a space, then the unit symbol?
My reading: 65 A
